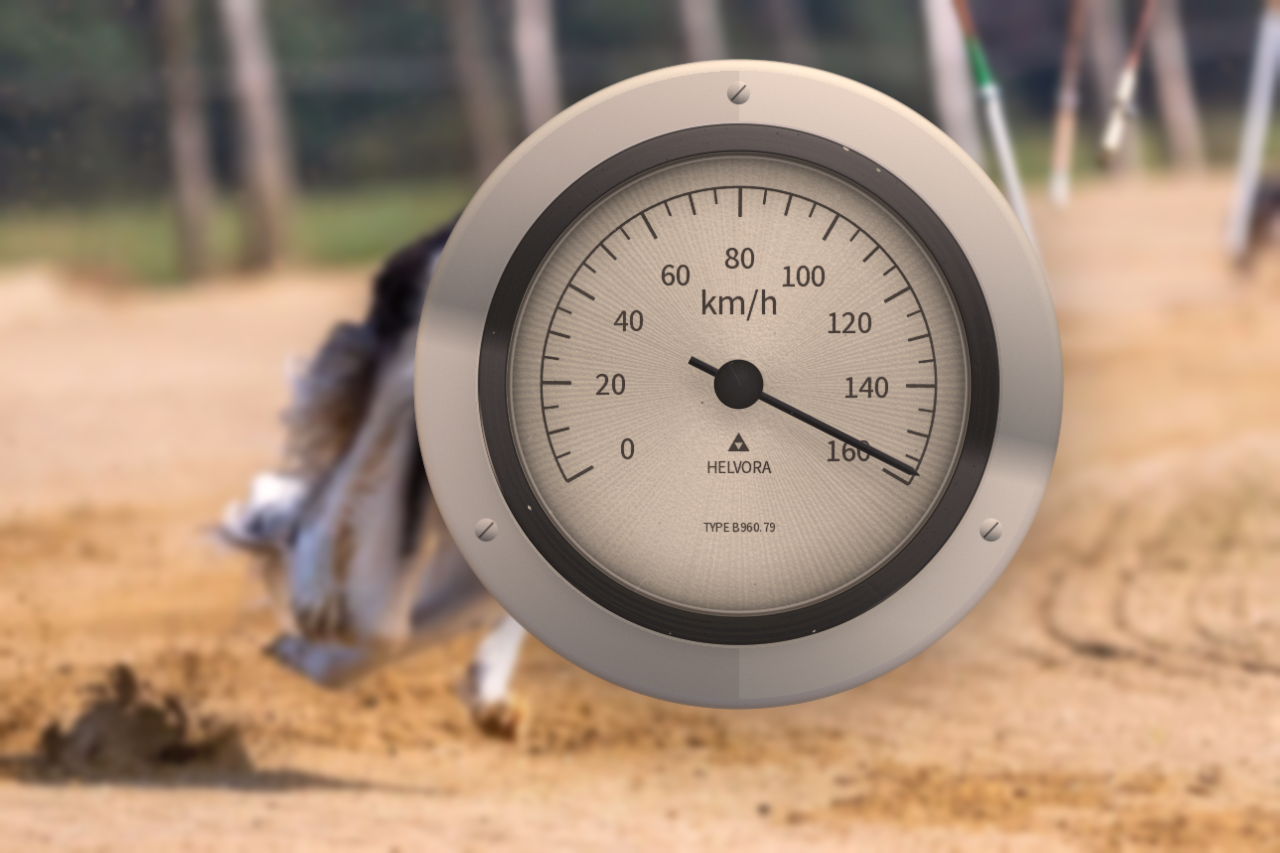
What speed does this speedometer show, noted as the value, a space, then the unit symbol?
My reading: 157.5 km/h
